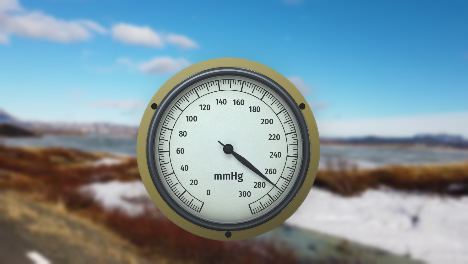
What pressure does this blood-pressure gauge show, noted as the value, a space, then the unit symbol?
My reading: 270 mmHg
